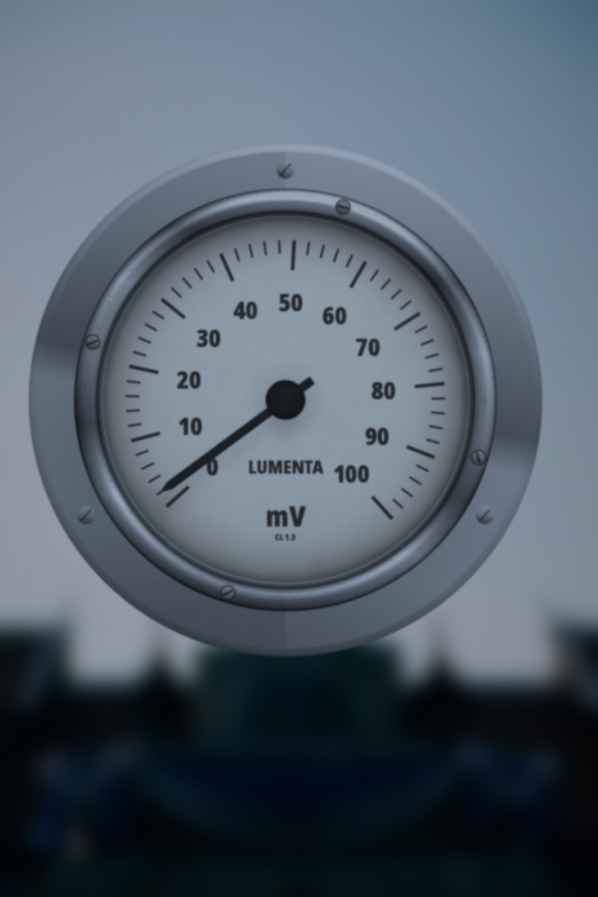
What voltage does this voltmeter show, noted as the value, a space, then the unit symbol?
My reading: 2 mV
